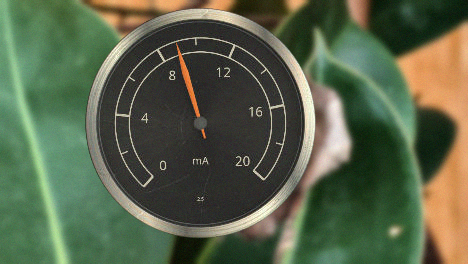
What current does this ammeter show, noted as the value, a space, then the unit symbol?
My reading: 9 mA
